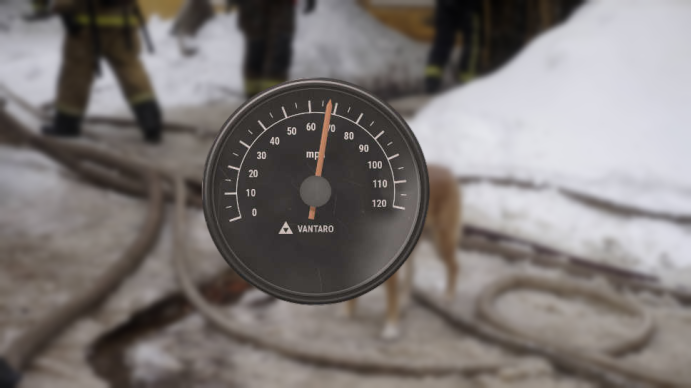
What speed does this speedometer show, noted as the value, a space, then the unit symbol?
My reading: 67.5 mph
